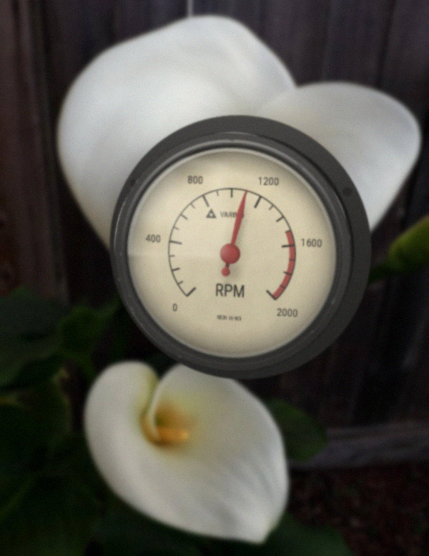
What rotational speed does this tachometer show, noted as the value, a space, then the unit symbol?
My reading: 1100 rpm
